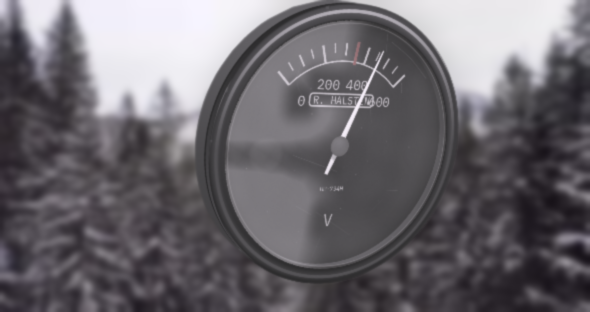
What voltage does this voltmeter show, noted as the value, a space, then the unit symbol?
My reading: 450 V
